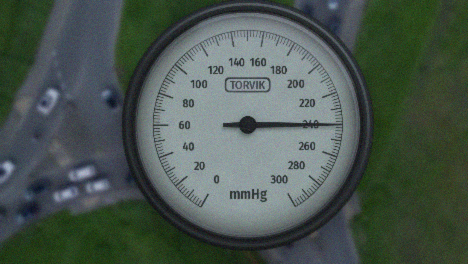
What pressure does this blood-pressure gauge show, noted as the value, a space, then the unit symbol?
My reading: 240 mmHg
